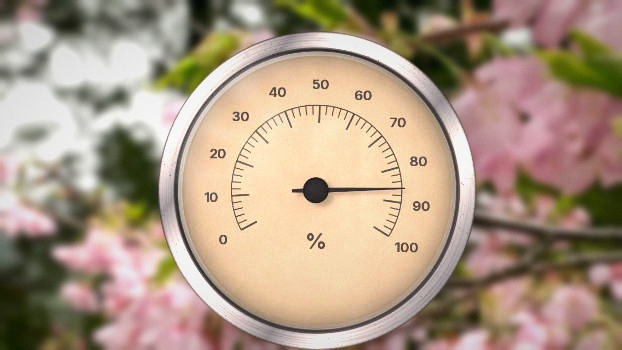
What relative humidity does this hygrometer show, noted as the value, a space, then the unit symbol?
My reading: 86 %
